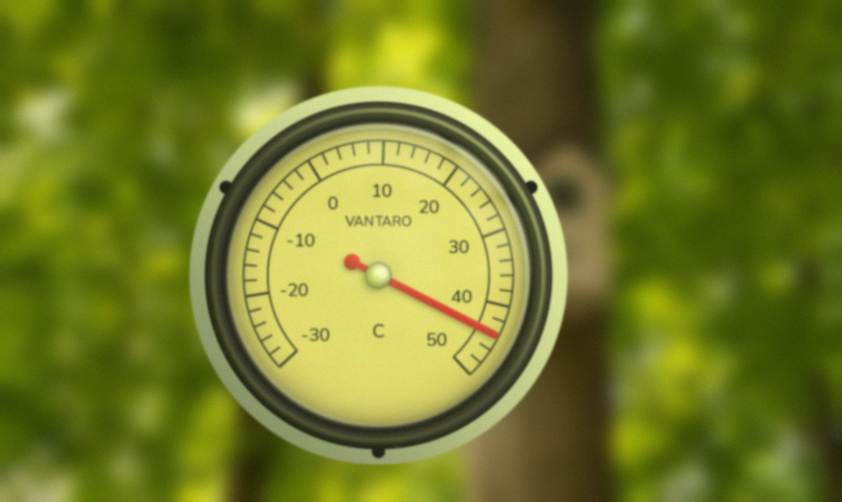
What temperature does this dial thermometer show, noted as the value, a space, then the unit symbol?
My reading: 44 °C
